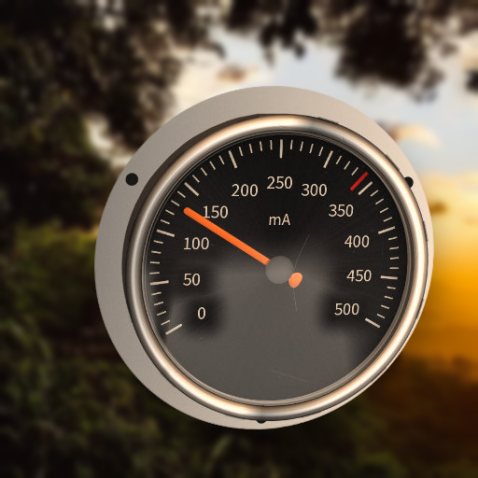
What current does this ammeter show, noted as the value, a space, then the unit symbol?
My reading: 130 mA
